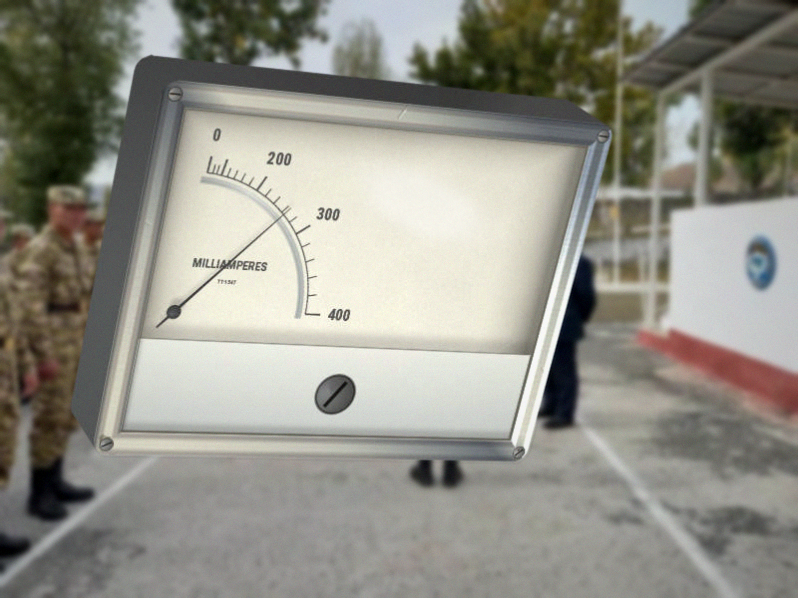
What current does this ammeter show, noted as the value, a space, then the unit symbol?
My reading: 260 mA
